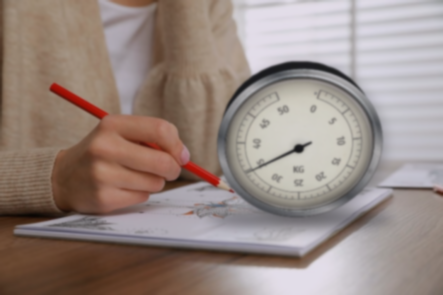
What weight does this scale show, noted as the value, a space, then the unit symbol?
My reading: 35 kg
